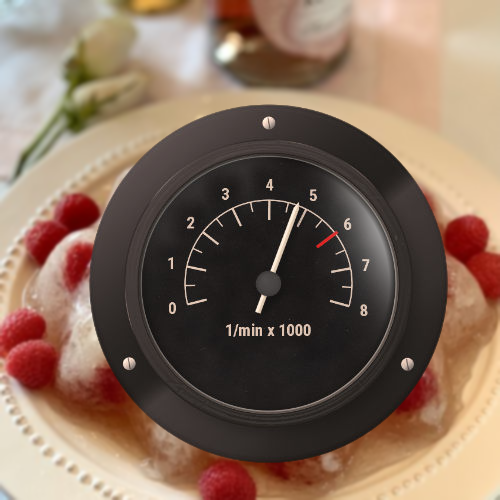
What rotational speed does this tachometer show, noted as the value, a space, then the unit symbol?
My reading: 4750 rpm
